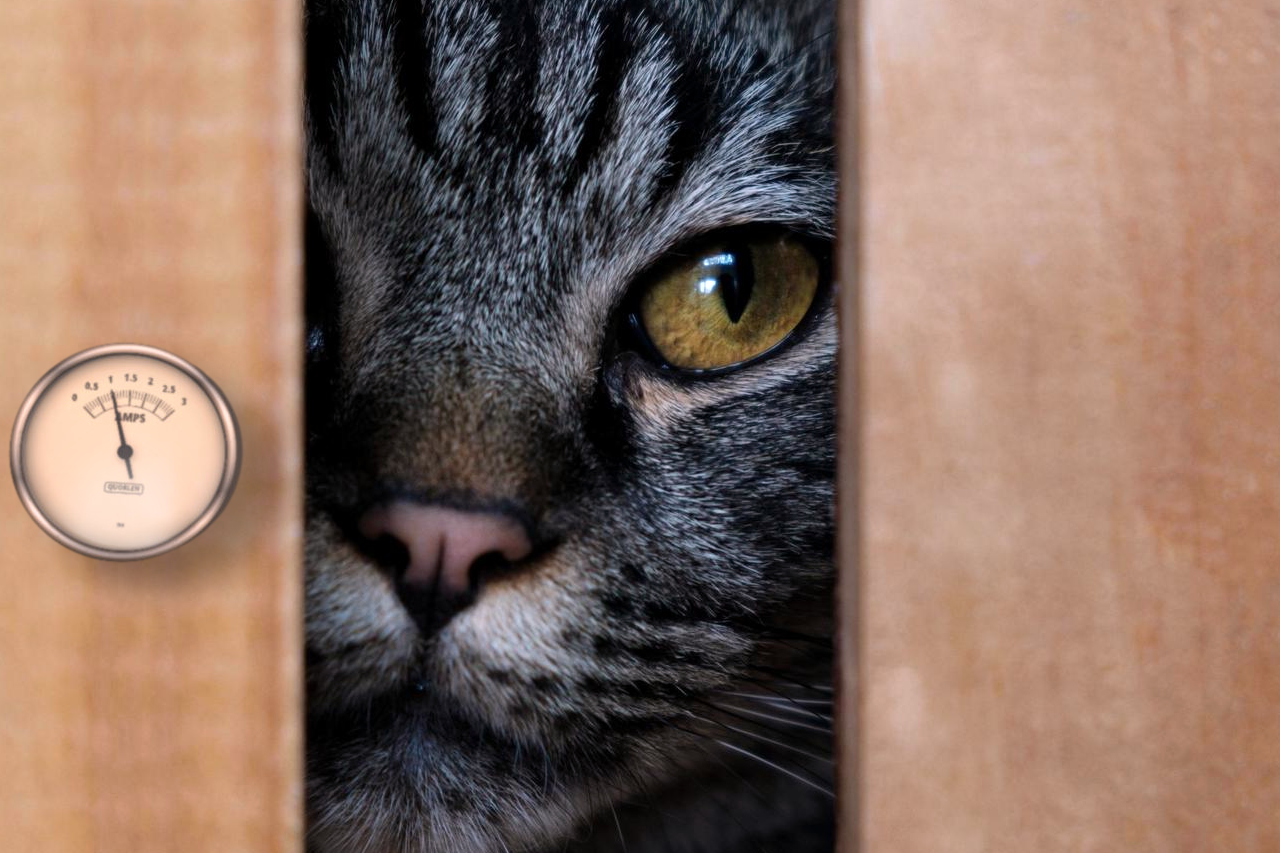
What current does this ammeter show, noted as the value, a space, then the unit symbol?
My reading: 1 A
